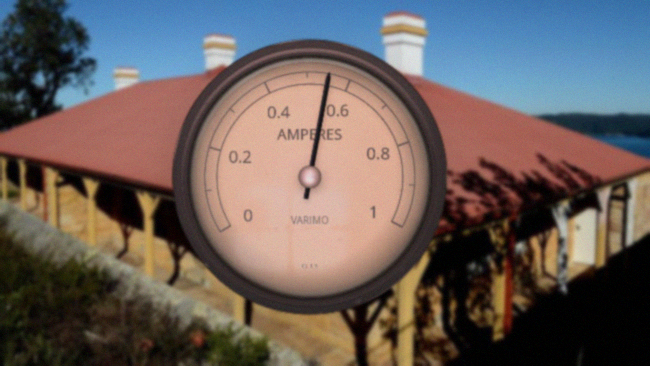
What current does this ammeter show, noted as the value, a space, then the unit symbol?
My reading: 0.55 A
